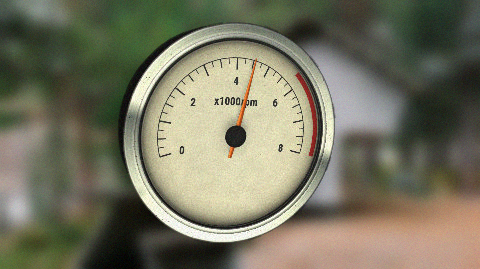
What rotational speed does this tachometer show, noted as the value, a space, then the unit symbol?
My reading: 4500 rpm
